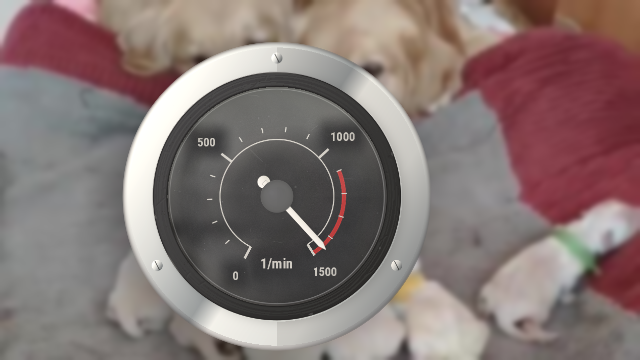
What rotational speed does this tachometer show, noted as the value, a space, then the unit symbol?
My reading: 1450 rpm
